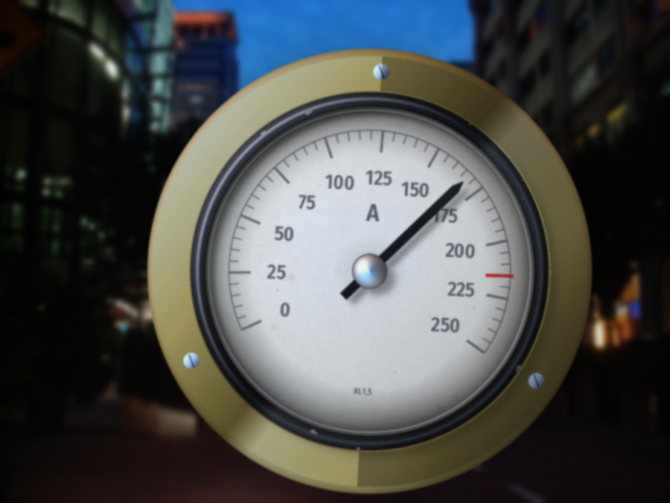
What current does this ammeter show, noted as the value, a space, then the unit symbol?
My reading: 167.5 A
